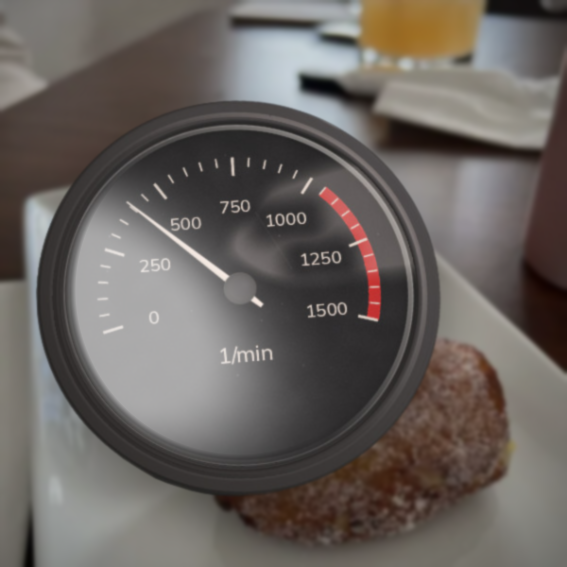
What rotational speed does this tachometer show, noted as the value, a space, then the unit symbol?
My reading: 400 rpm
